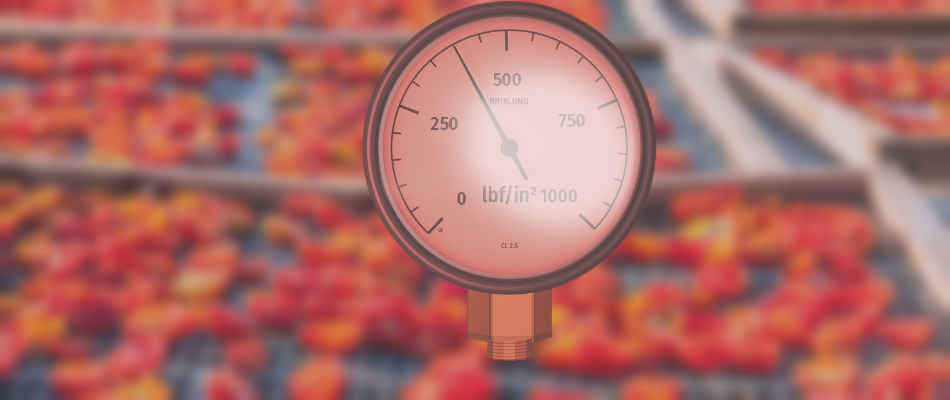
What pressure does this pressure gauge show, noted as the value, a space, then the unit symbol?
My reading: 400 psi
